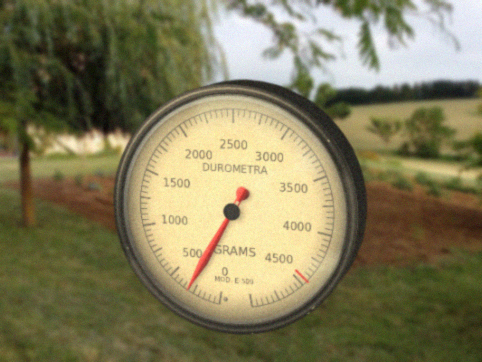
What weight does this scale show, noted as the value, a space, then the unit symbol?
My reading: 300 g
